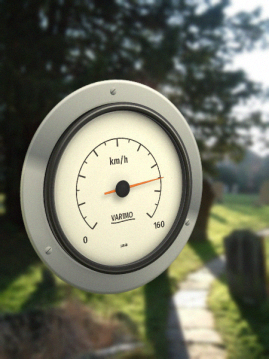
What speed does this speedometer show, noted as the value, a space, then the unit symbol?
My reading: 130 km/h
